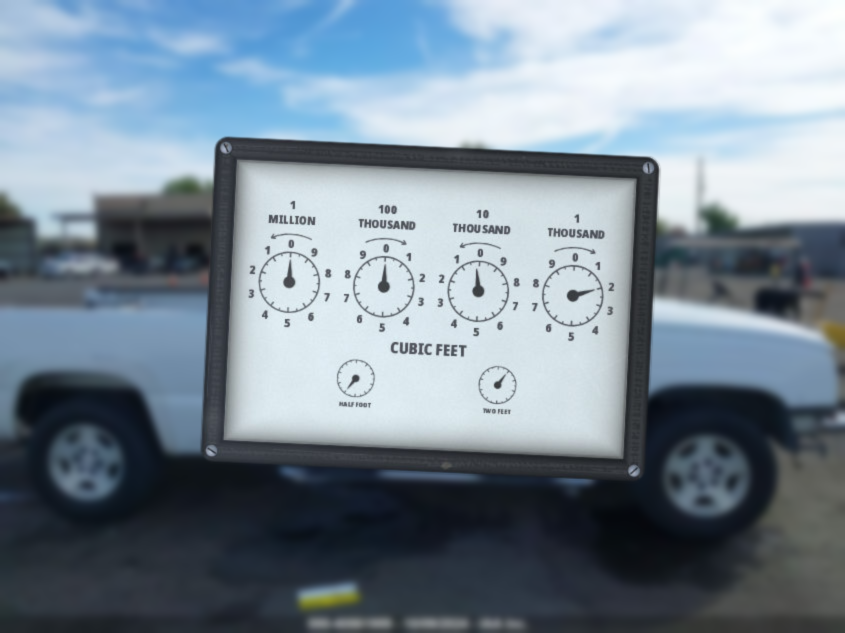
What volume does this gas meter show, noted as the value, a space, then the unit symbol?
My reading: 200 ft³
